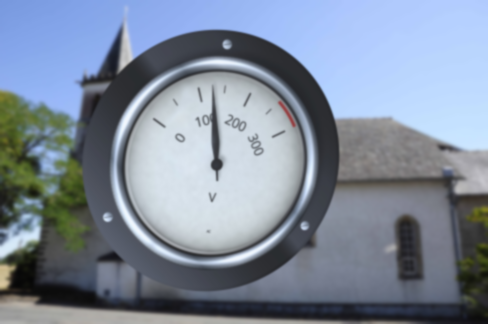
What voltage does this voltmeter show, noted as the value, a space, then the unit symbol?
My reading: 125 V
